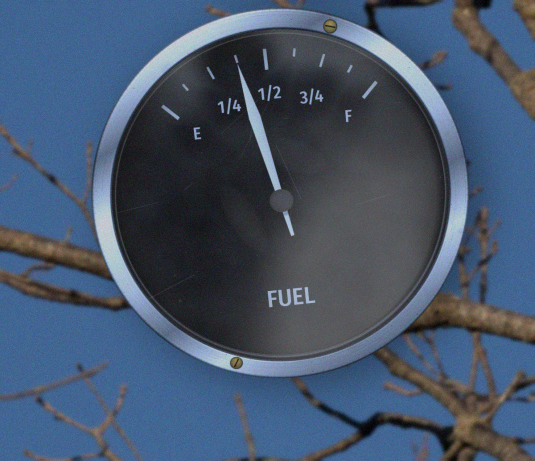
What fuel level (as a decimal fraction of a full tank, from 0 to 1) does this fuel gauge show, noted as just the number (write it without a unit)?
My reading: 0.375
